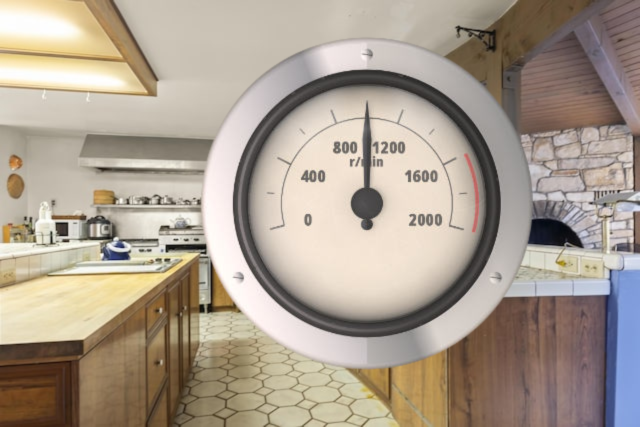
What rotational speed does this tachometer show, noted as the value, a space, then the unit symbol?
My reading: 1000 rpm
